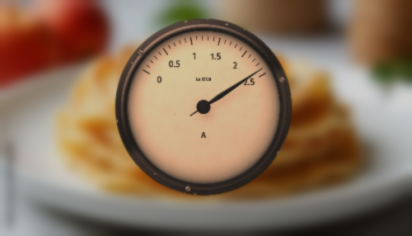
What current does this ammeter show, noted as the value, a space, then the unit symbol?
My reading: 2.4 A
